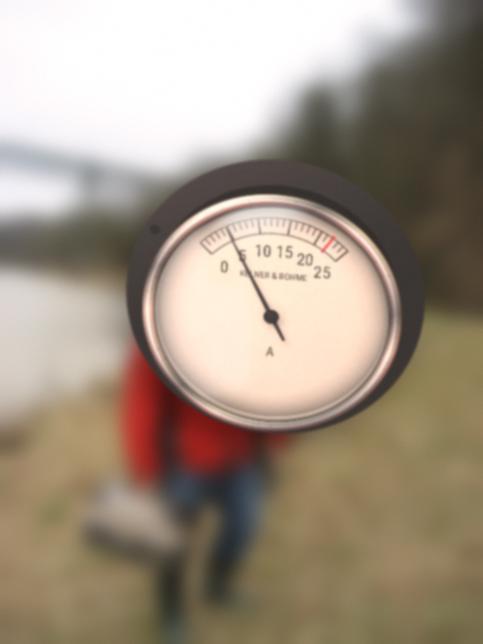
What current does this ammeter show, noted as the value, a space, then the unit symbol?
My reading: 5 A
